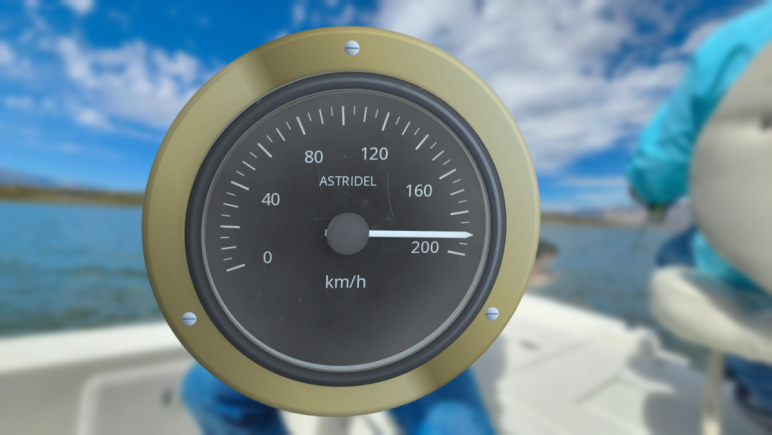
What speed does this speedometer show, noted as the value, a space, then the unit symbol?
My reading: 190 km/h
